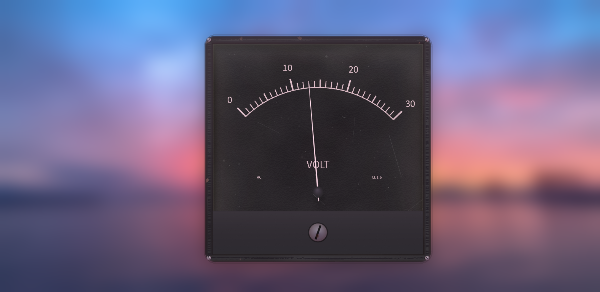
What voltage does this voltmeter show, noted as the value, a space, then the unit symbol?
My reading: 13 V
